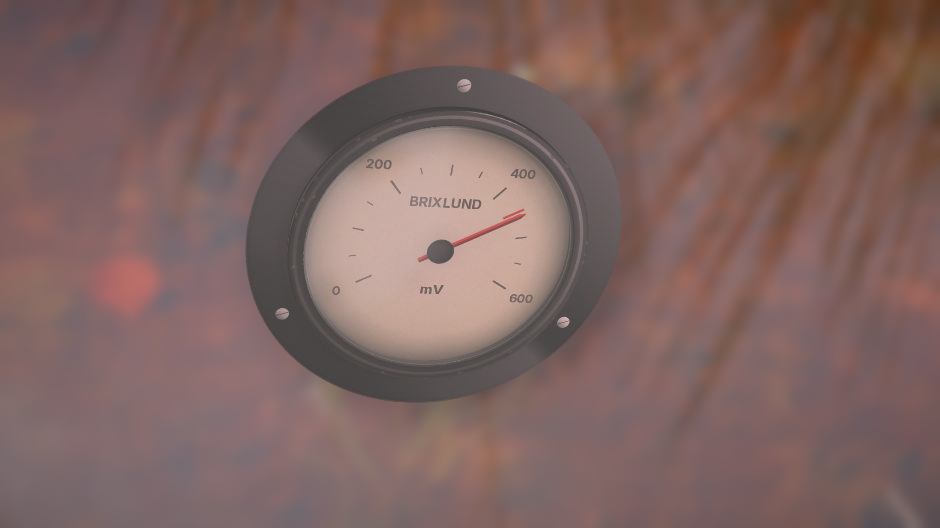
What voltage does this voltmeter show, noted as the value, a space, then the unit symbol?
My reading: 450 mV
